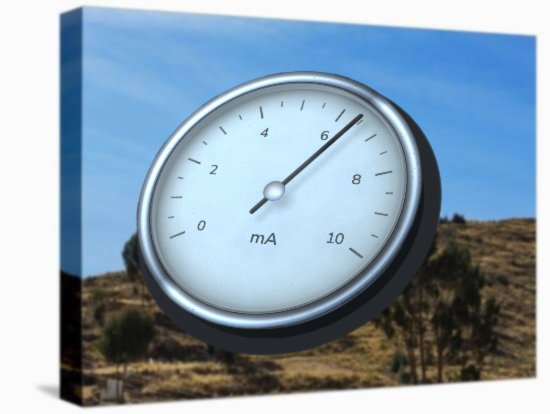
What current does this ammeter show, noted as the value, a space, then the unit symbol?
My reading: 6.5 mA
